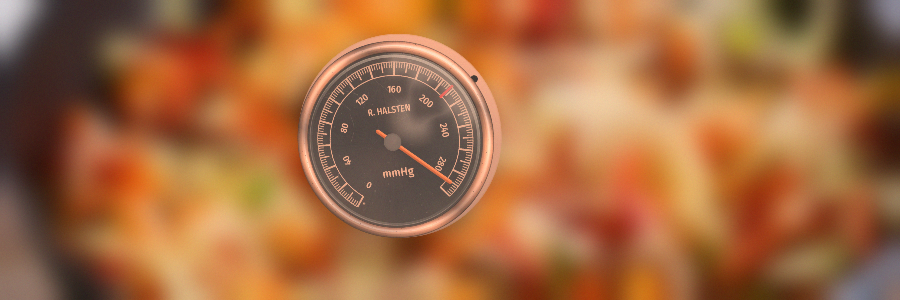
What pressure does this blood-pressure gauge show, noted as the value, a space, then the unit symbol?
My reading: 290 mmHg
